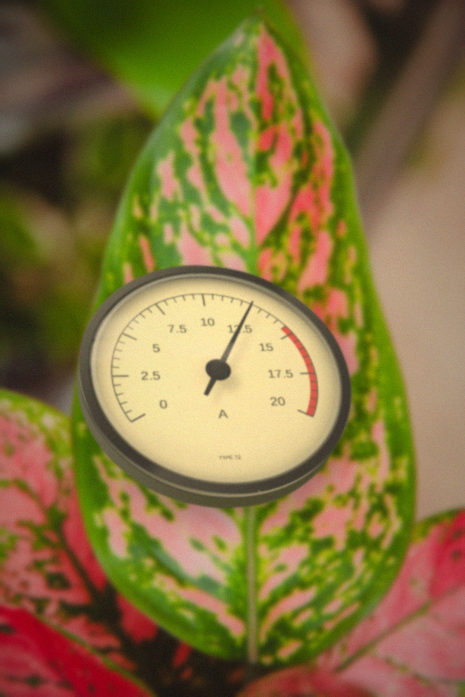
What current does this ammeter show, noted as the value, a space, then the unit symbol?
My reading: 12.5 A
